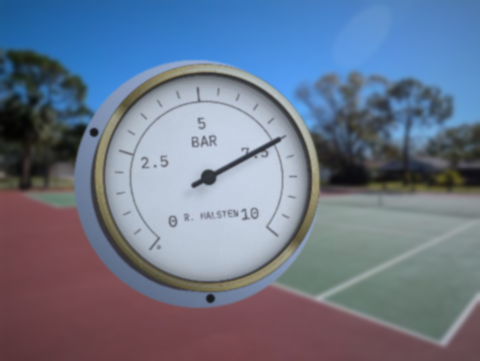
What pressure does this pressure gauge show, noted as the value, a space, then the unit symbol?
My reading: 7.5 bar
